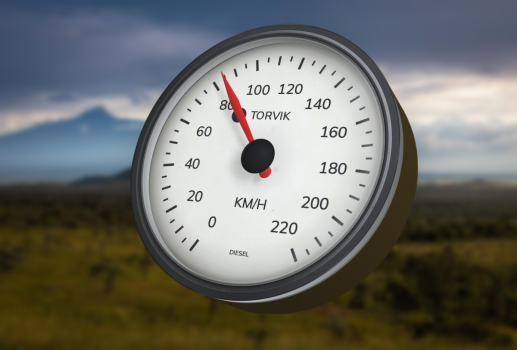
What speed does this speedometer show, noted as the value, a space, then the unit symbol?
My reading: 85 km/h
